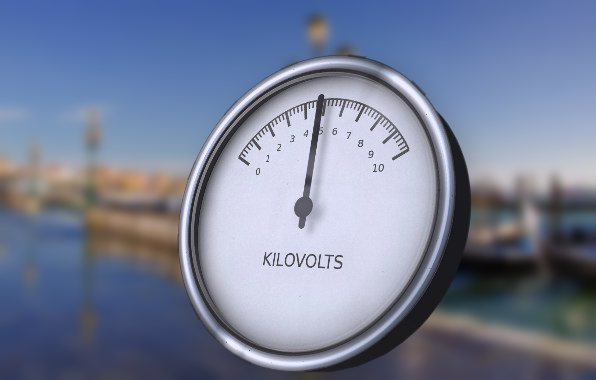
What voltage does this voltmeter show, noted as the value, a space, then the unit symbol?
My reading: 5 kV
